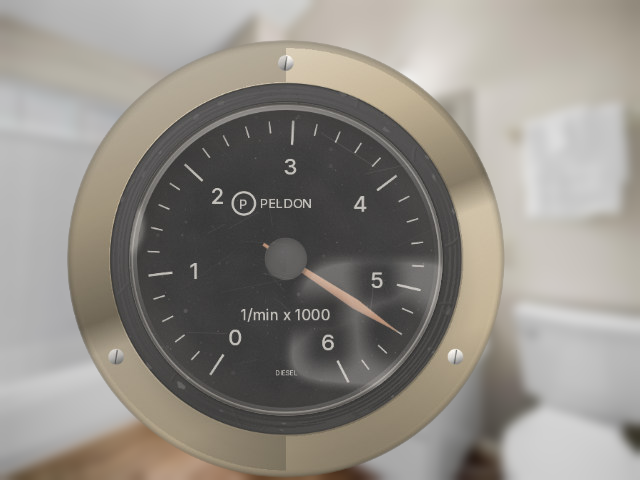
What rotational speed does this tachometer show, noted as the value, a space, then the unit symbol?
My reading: 5400 rpm
